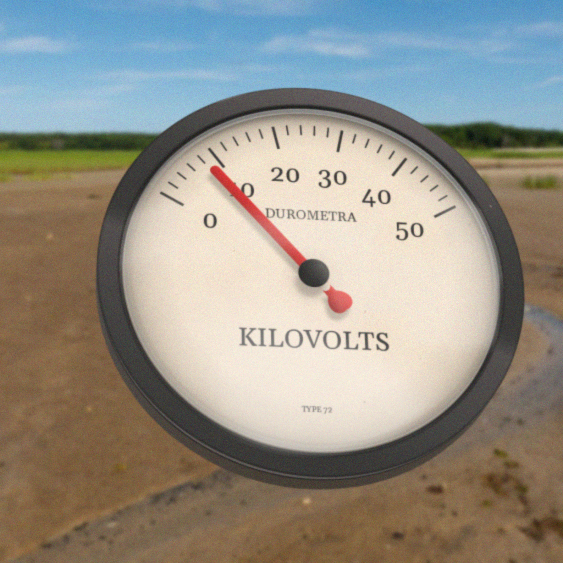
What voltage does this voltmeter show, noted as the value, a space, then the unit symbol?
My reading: 8 kV
